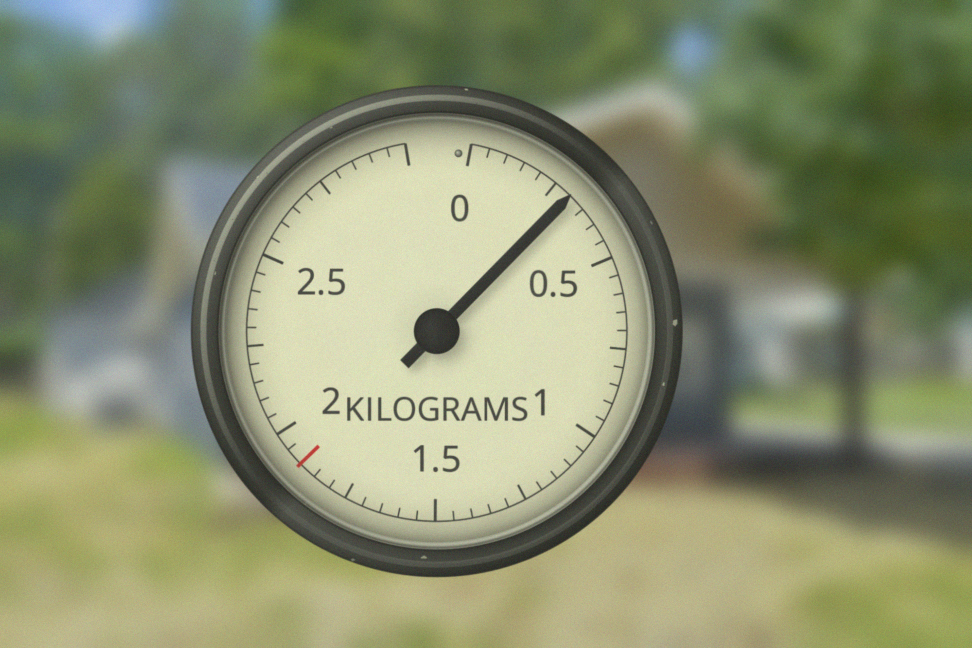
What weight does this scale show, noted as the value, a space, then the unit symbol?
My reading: 0.3 kg
